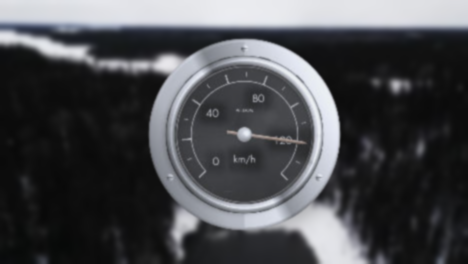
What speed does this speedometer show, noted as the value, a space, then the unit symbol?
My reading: 120 km/h
